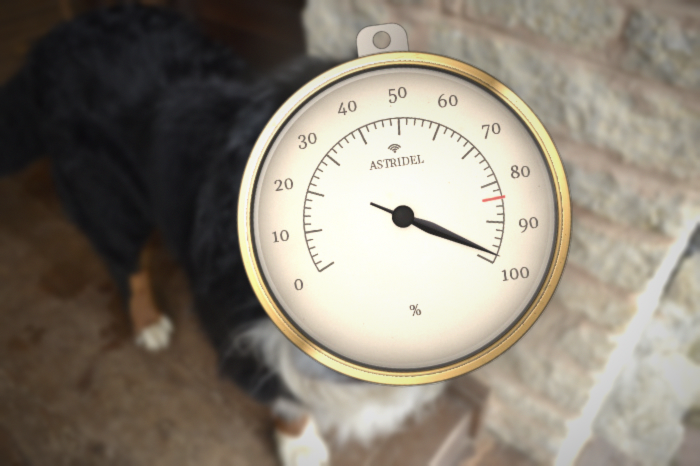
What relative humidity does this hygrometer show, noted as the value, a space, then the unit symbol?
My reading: 98 %
